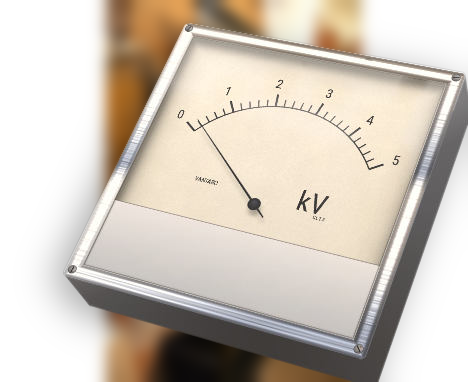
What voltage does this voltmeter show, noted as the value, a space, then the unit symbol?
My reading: 0.2 kV
